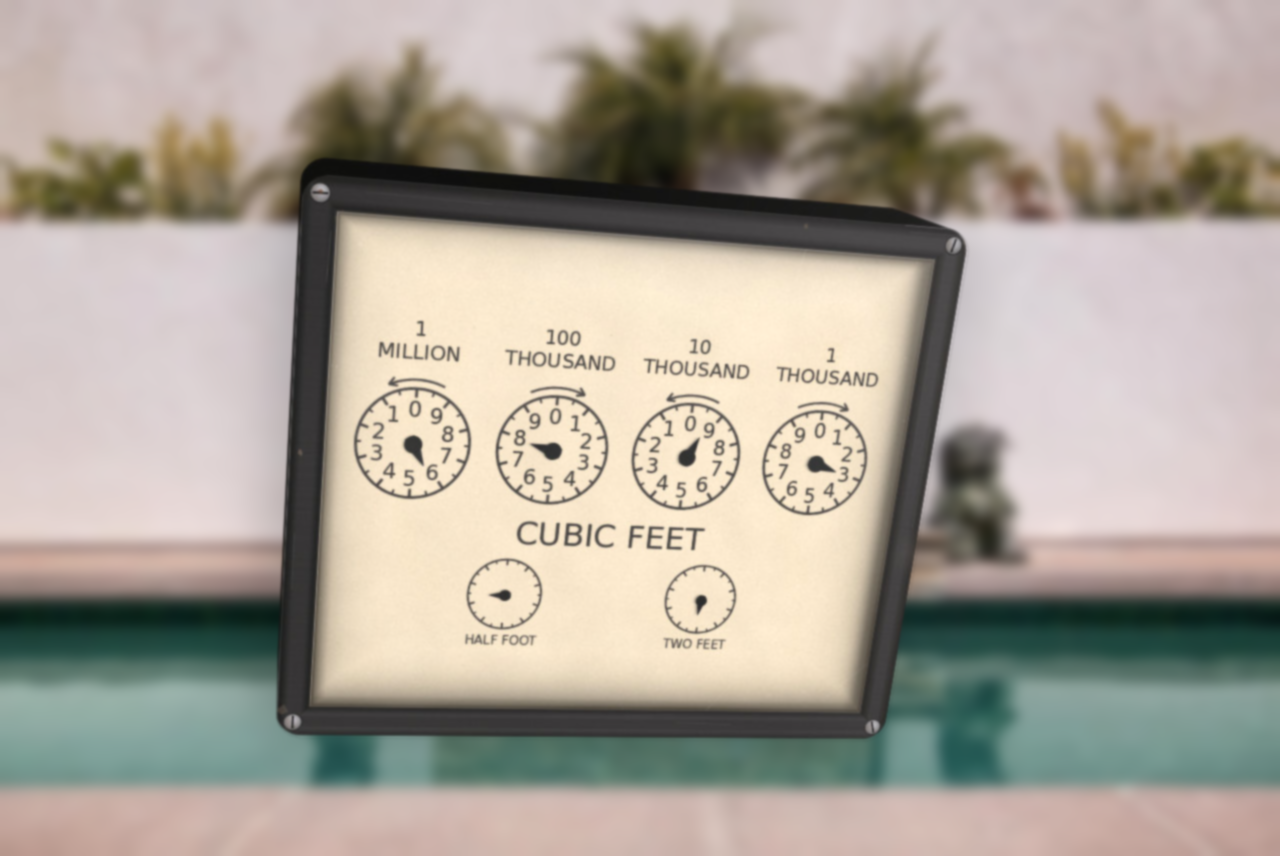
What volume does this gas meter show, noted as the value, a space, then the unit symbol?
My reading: 579300 ft³
